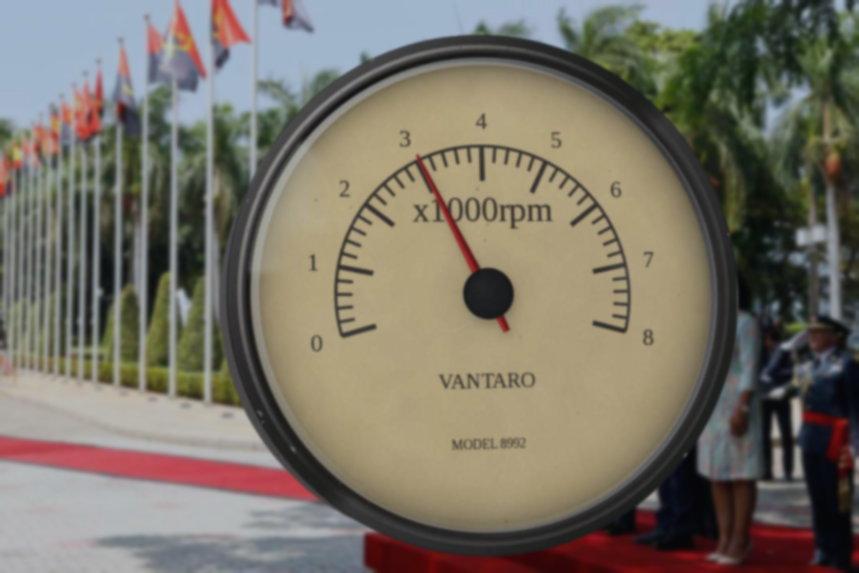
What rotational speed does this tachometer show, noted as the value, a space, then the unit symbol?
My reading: 3000 rpm
